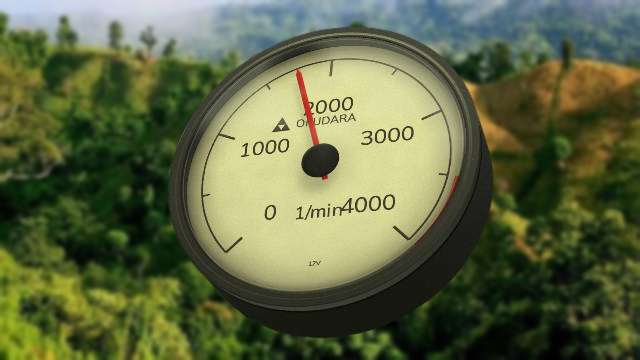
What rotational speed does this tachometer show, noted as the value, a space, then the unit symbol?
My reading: 1750 rpm
